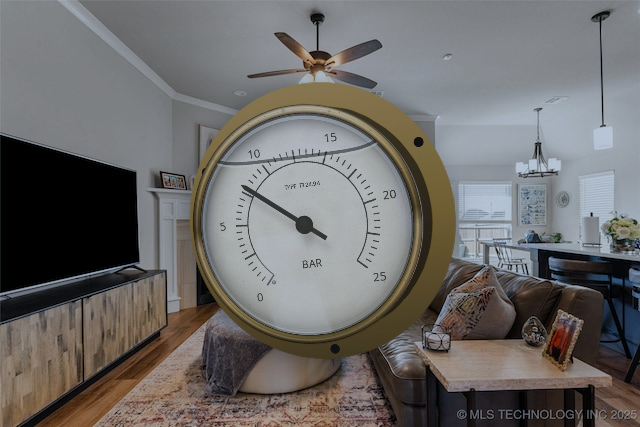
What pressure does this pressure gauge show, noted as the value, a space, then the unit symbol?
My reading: 8 bar
